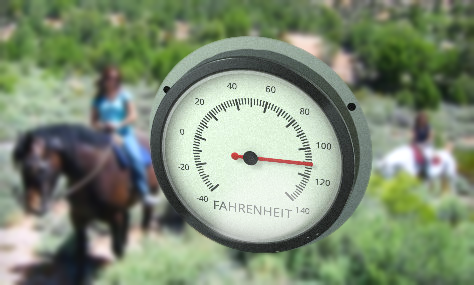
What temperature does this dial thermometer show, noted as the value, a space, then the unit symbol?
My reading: 110 °F
